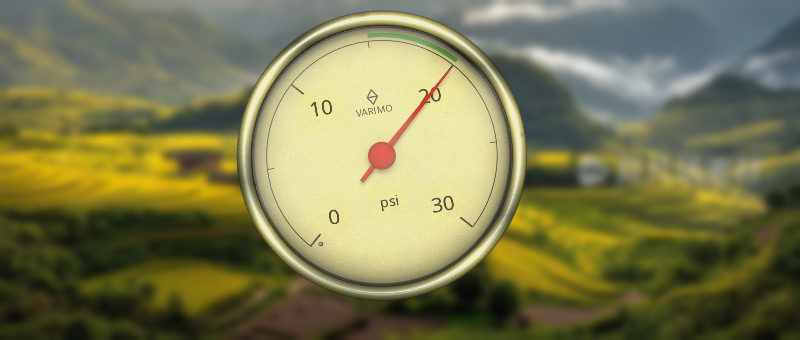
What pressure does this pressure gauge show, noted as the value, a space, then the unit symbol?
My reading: 20 psi
